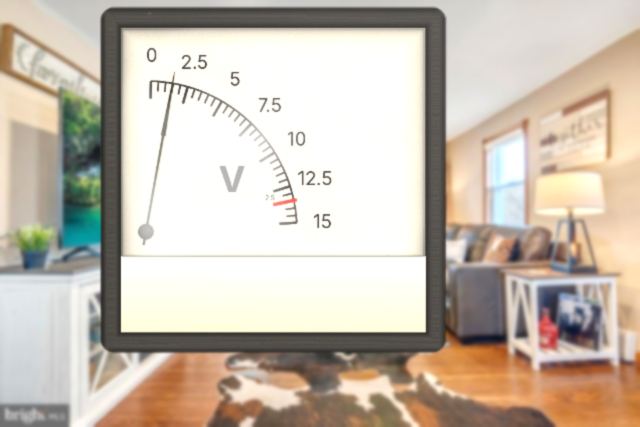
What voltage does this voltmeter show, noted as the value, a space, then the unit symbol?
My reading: 1.5 V
